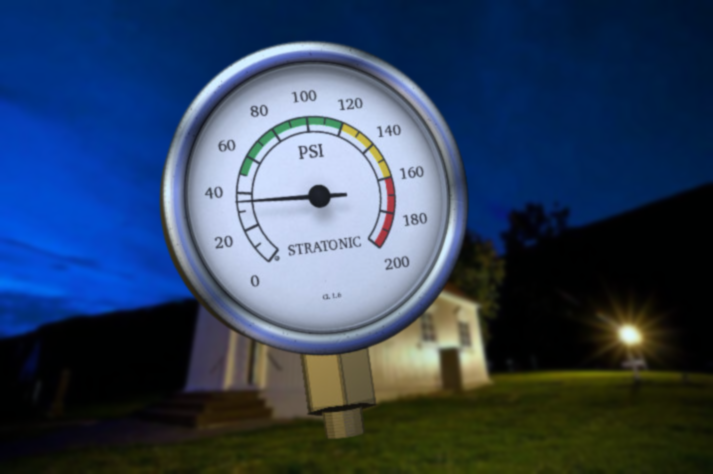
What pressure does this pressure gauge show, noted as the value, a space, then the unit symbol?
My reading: 35 psi
